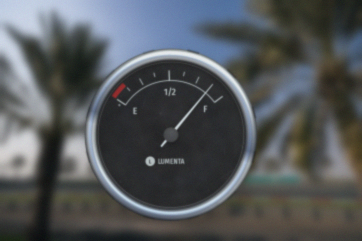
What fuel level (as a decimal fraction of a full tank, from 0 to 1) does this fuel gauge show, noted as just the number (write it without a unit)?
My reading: 0.875
